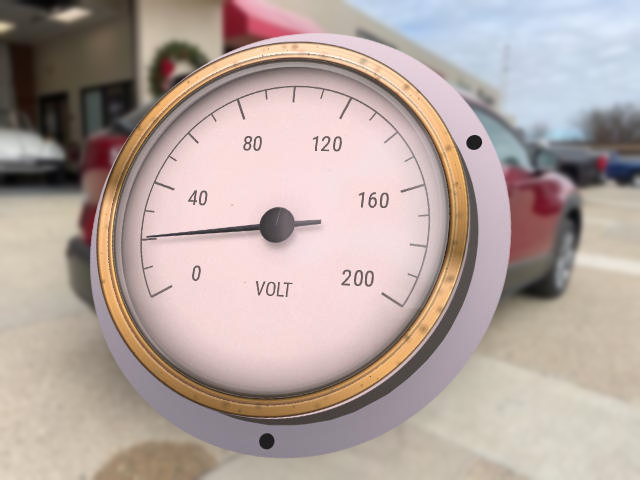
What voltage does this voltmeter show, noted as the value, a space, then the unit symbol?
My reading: 20 V
